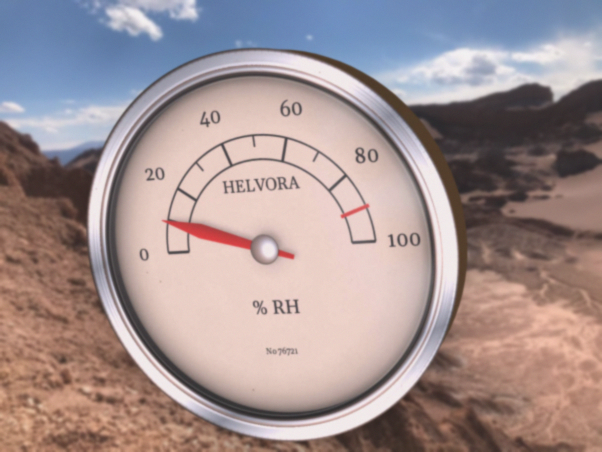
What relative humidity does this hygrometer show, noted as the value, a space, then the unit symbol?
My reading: 10 %
